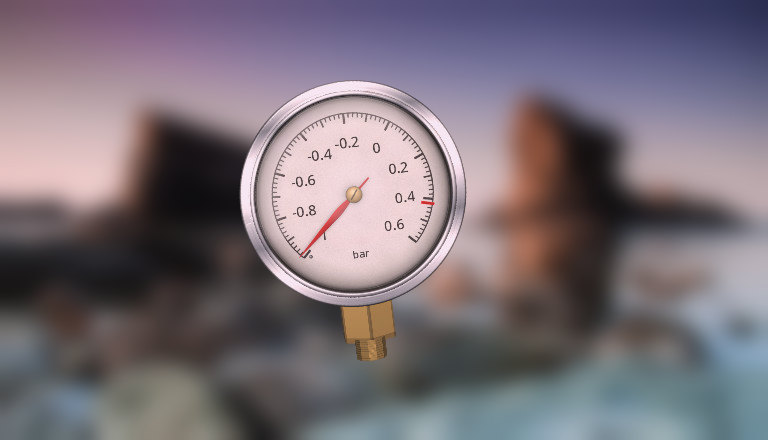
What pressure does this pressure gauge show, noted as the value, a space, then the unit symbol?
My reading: -0.98 bar
